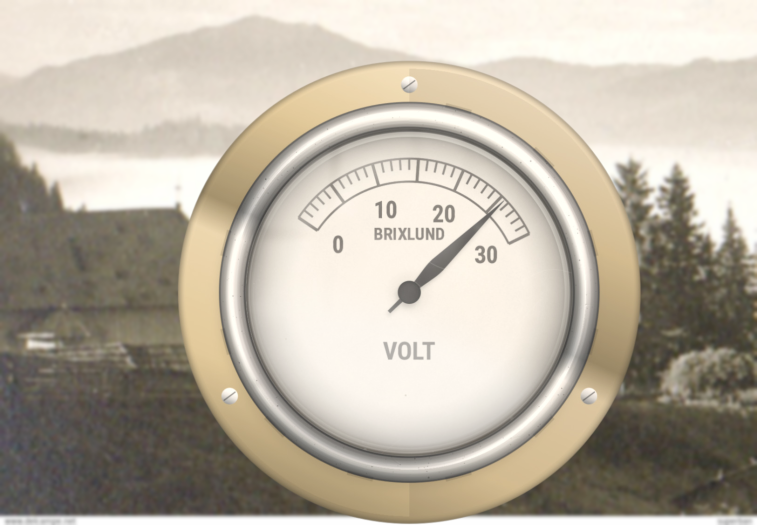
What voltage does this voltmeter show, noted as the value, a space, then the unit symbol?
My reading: 25.5 V
